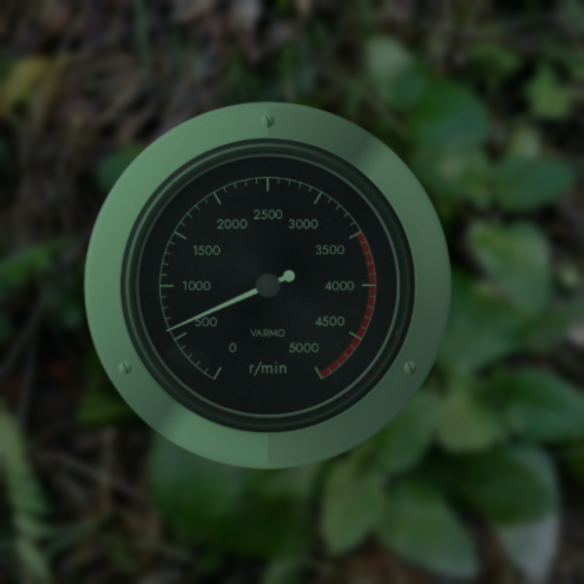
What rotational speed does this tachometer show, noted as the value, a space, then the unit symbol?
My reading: 600 rpm
